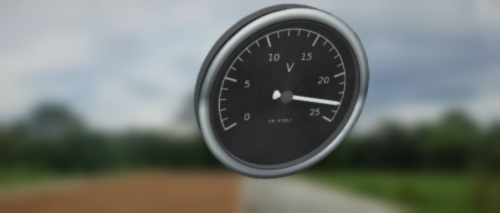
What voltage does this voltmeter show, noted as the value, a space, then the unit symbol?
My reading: 23 V
